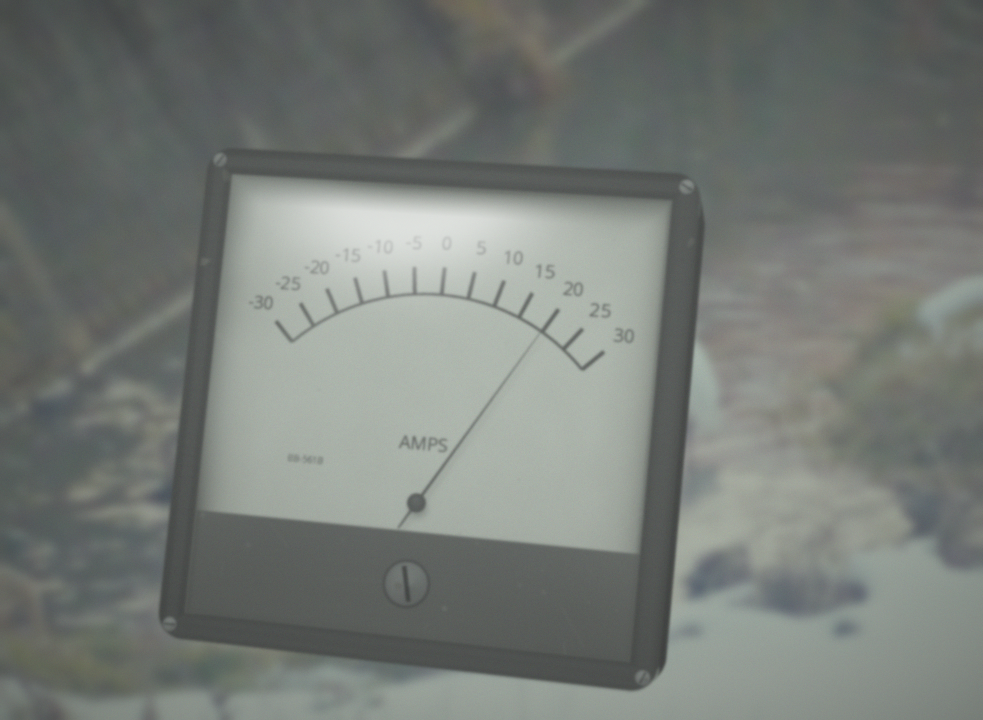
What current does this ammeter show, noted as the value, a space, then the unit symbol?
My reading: 20 A
